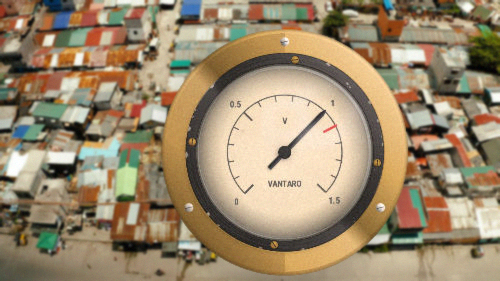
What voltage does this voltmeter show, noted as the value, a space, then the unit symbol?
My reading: 1 V
